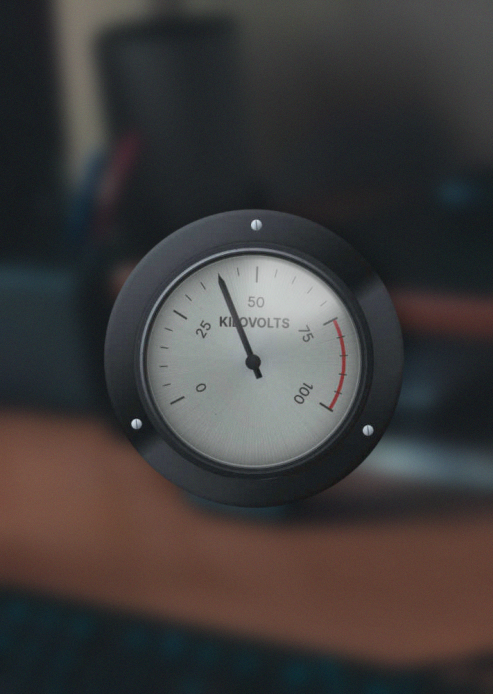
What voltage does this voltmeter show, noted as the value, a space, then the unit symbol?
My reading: 40 kV
